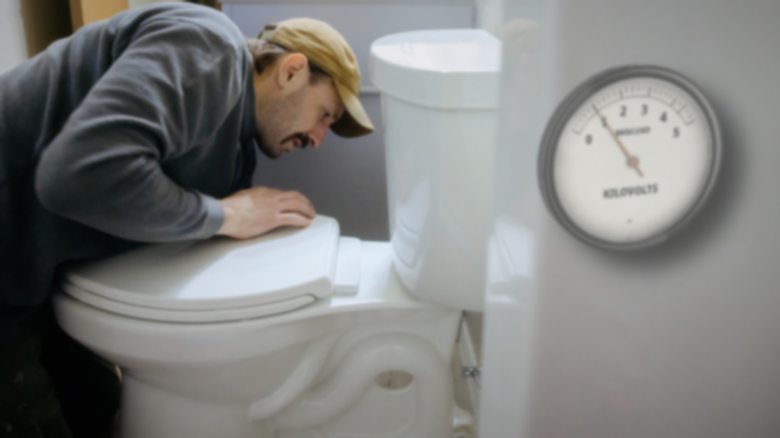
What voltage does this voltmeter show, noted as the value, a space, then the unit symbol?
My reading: 1 kV
